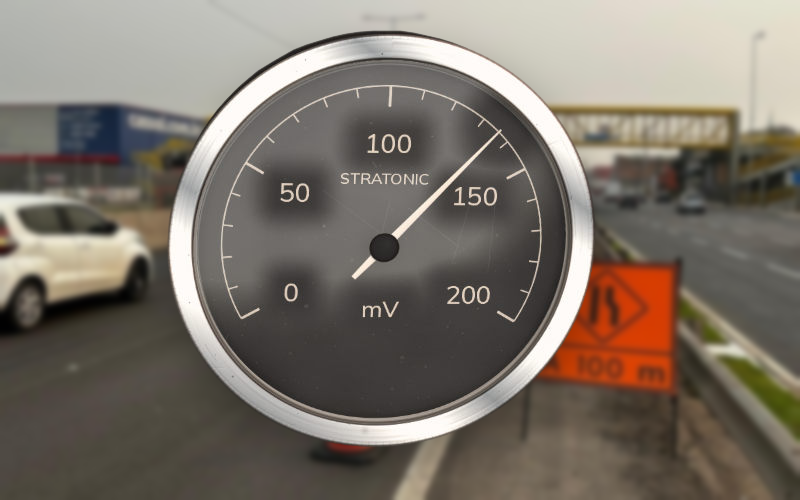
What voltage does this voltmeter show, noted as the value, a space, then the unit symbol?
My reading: 135 mV
